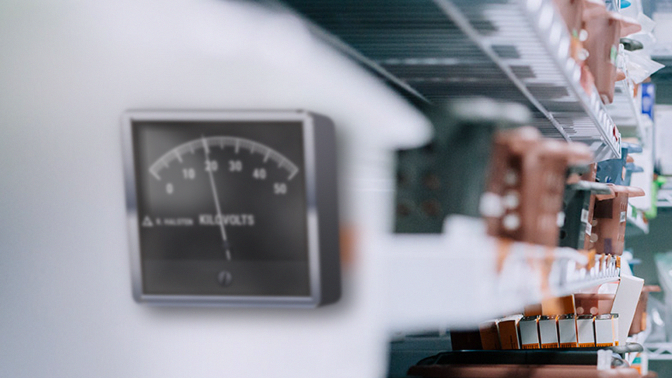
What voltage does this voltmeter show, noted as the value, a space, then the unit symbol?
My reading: 20 kV
